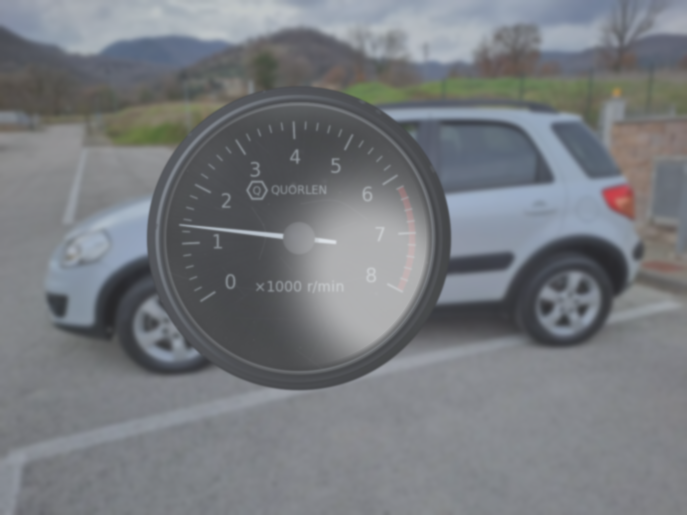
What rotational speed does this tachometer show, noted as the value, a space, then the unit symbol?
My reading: 1300 rpm
